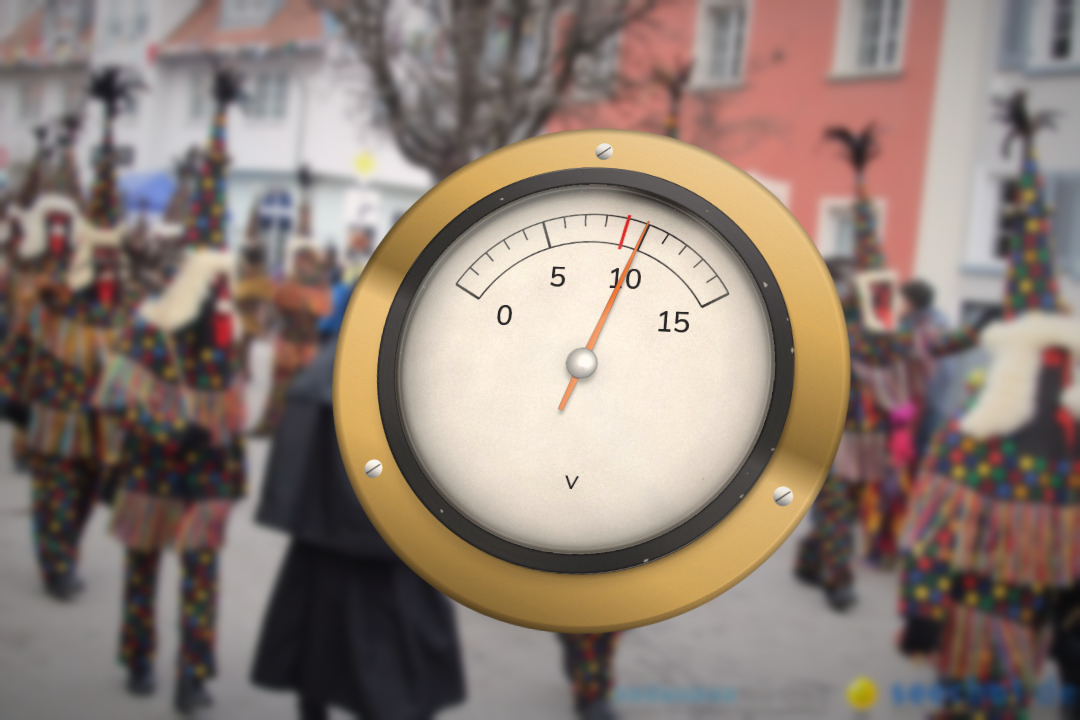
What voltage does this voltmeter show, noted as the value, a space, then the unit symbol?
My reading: 10 V
